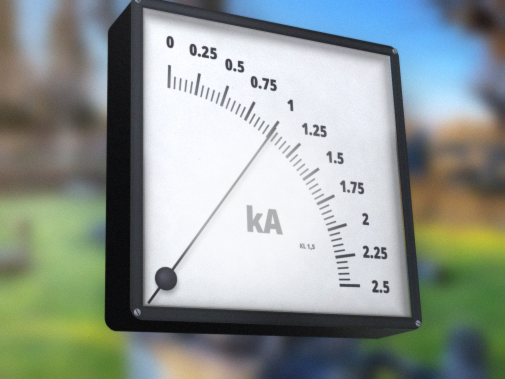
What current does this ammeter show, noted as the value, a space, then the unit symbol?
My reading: 1 kA
